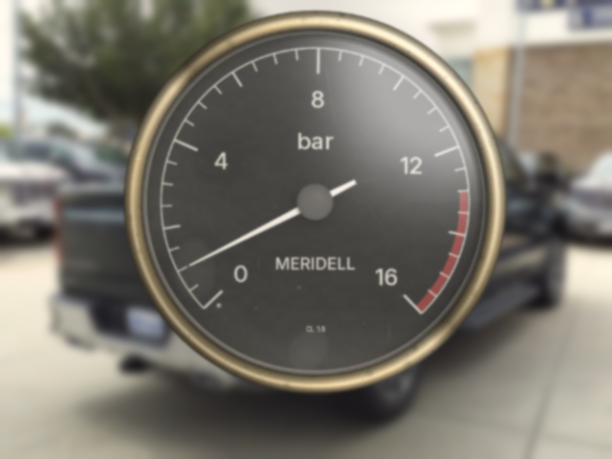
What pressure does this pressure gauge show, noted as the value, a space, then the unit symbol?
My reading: 1 bar
